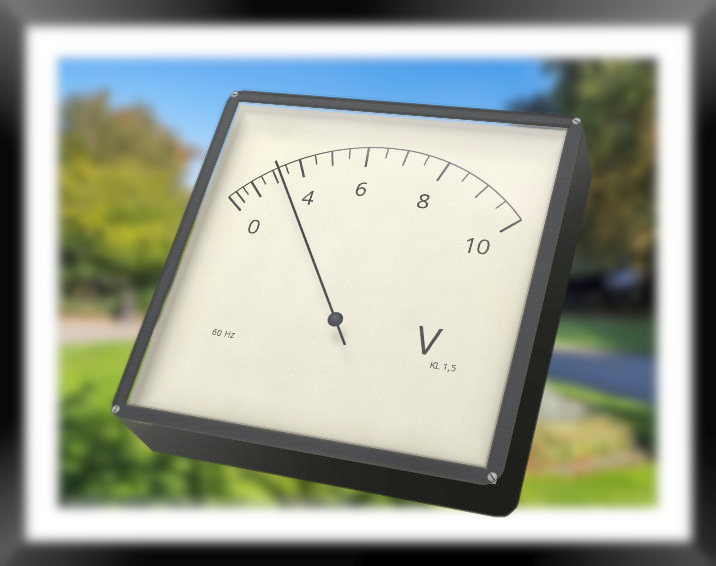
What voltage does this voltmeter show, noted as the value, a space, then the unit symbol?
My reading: 3.25 V
